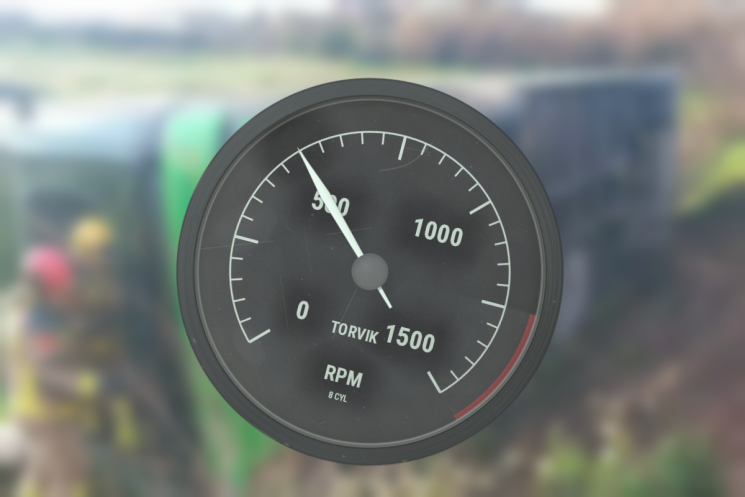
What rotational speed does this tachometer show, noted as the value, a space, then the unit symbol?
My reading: 500 rpm
